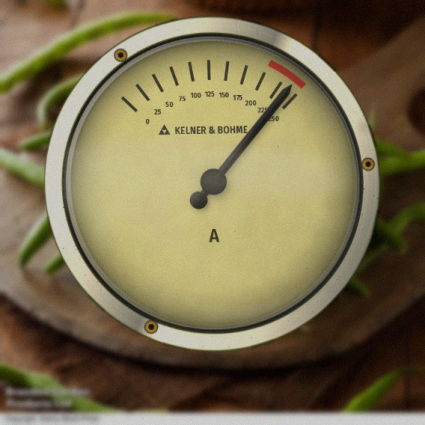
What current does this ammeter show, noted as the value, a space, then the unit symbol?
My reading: 237.5 A
